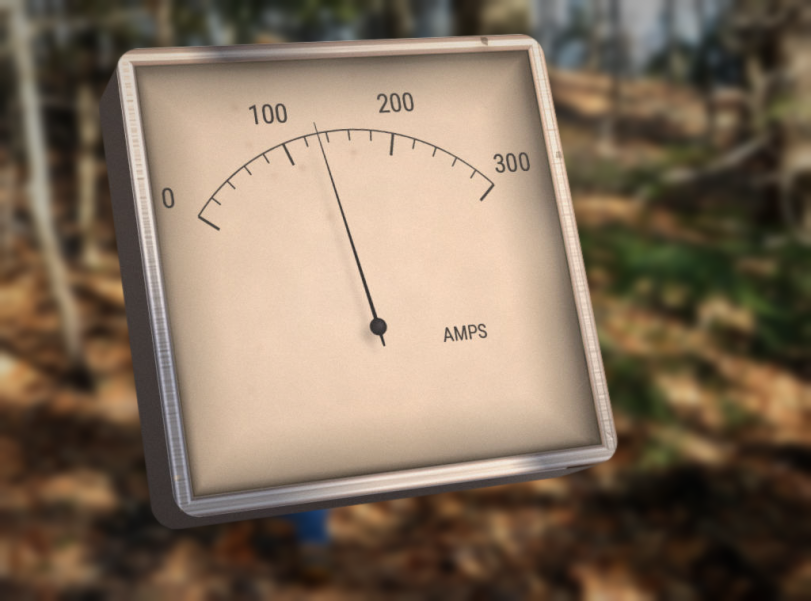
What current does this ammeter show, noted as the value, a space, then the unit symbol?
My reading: 130 A
